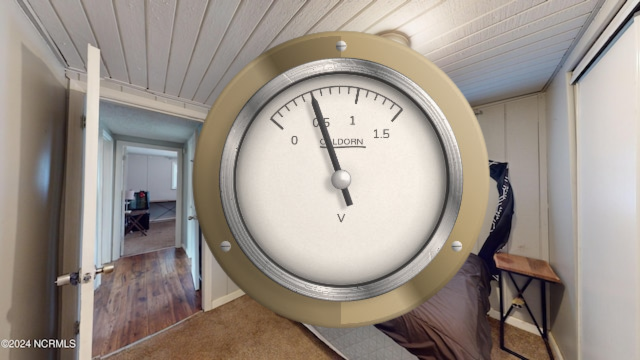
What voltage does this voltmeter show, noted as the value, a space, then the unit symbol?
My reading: 0.5 V
